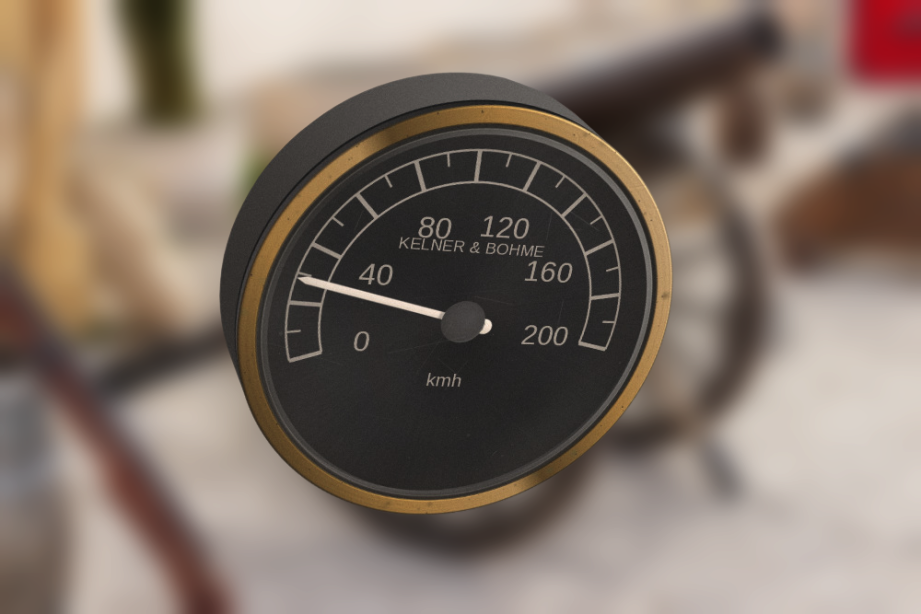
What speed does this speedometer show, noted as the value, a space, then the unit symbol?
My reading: 30 km/h
